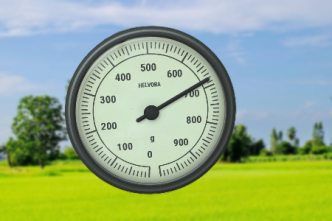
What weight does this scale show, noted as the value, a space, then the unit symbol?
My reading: 680 g
